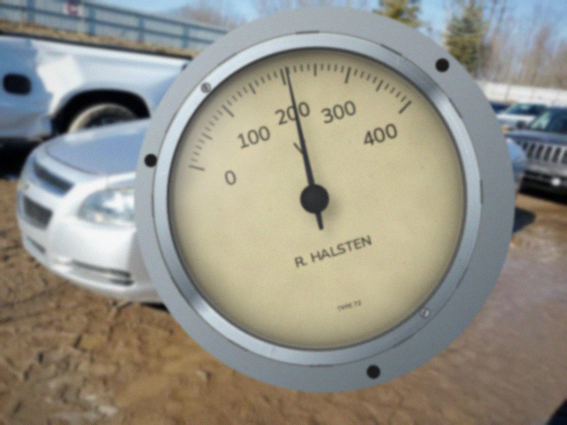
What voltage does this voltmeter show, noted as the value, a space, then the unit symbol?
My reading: 210 V
